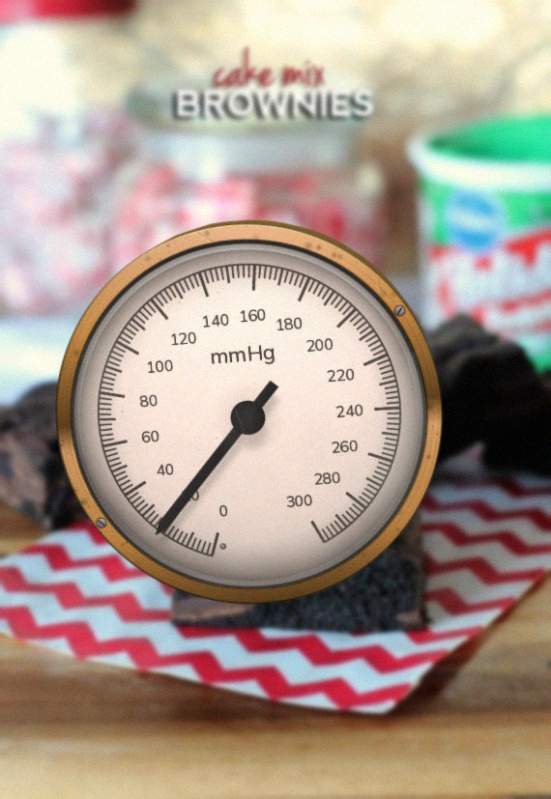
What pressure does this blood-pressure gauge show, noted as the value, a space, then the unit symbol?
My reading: 22 mmHg
